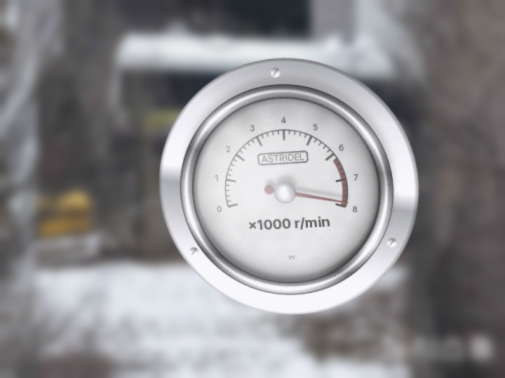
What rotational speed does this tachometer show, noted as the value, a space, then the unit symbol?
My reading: 7800 rpm
